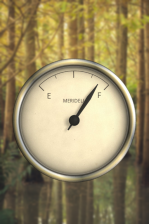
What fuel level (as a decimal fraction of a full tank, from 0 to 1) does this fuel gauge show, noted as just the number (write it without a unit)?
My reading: 0.875
